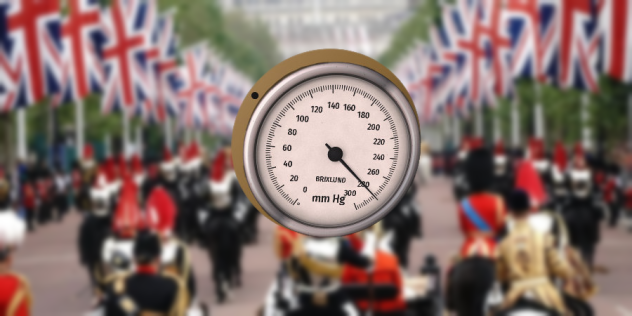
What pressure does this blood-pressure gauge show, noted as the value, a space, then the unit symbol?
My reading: 280 mmHg
